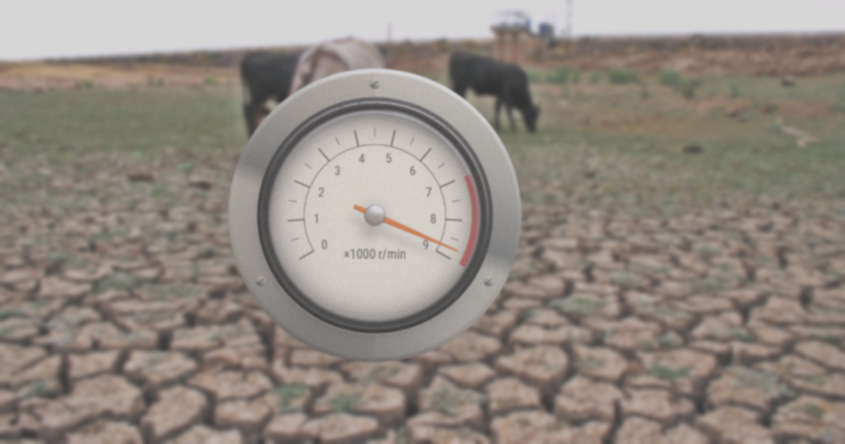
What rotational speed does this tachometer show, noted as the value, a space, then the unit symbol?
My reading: 8750 rpm
